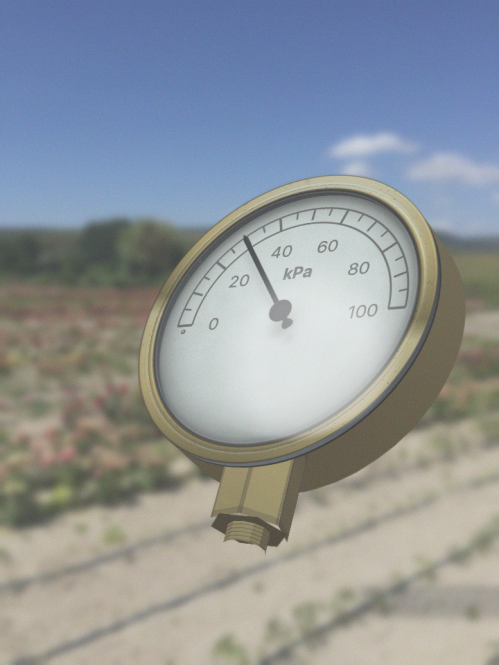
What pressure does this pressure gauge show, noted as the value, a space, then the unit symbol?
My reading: 30 kPa
